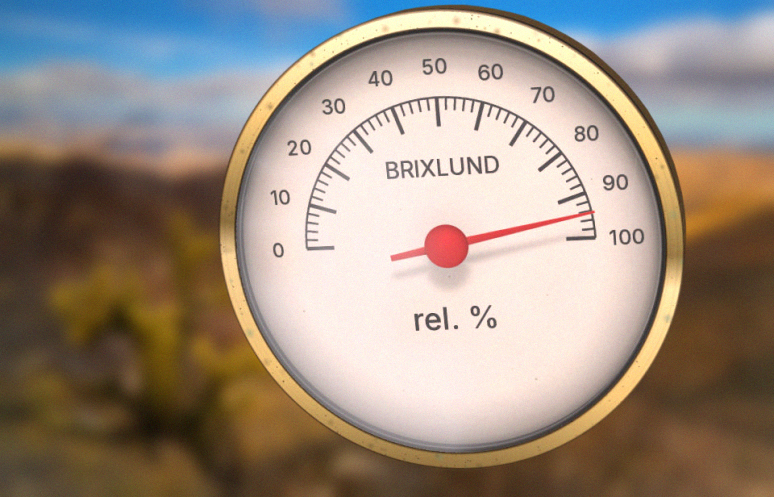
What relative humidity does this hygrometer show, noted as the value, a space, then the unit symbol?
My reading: 94 %
